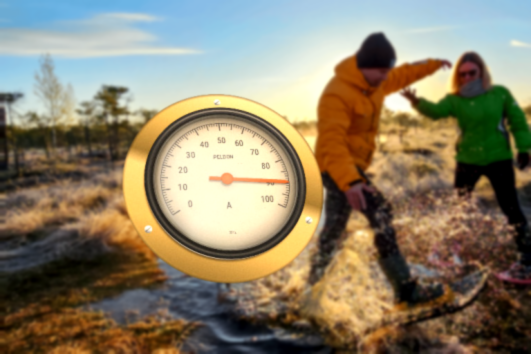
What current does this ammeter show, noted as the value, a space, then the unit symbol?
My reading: 90 A
